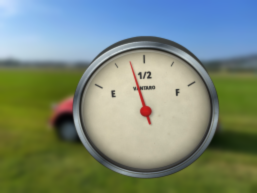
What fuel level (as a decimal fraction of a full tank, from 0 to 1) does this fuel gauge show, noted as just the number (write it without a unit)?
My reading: 0.375
